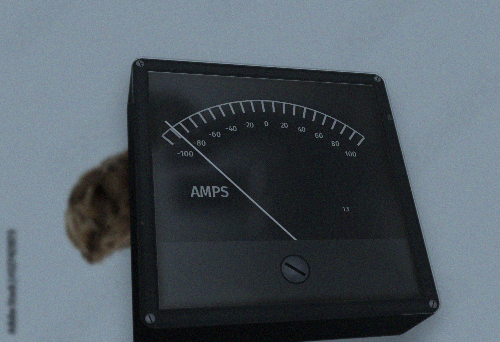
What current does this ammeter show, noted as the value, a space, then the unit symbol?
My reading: -90 A
